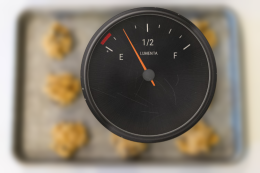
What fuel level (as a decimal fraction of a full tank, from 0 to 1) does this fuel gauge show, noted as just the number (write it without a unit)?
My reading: 0.25
